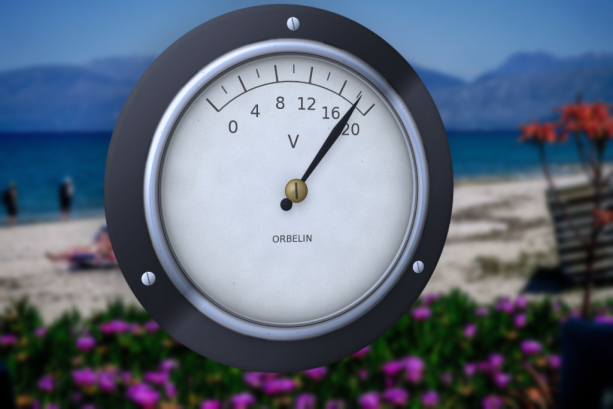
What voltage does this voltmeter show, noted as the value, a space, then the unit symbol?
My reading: 18 V
